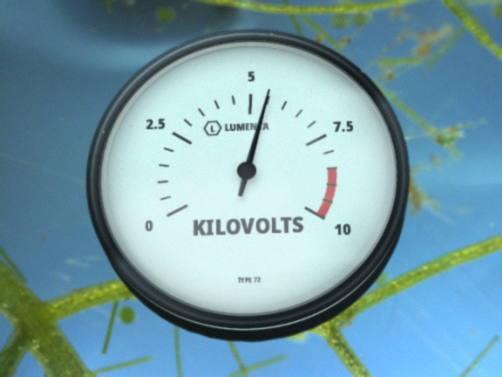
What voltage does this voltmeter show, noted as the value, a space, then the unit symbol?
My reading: 5.5 kV
